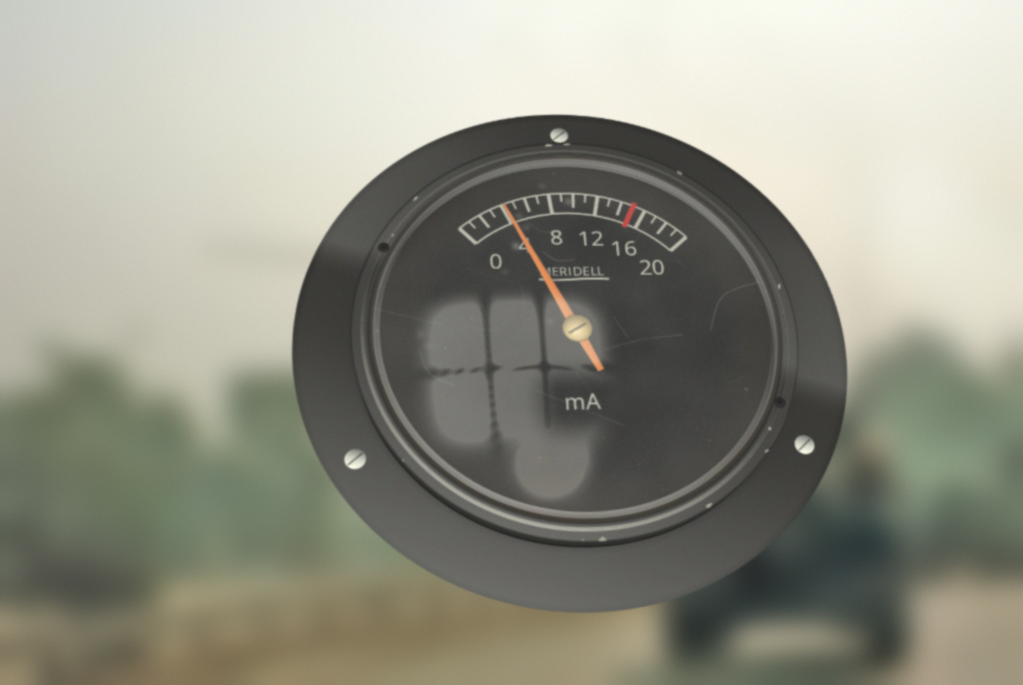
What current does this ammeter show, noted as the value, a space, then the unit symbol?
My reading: 4 mA
